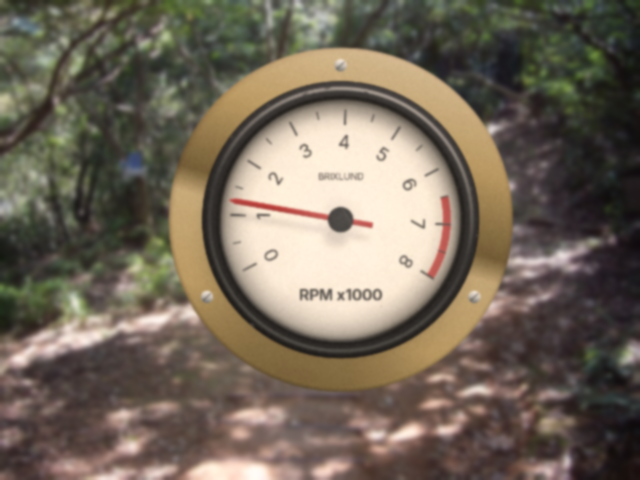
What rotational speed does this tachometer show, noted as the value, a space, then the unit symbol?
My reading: 1250 rpm
